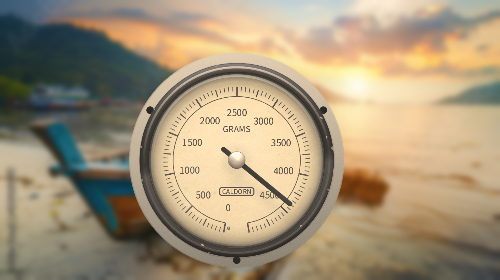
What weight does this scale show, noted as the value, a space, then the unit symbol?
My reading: 4400 g
